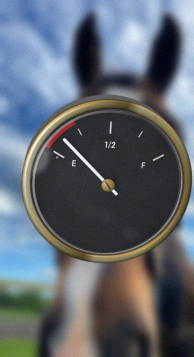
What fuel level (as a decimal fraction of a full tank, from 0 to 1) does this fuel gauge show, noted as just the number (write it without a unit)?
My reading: 0.125
